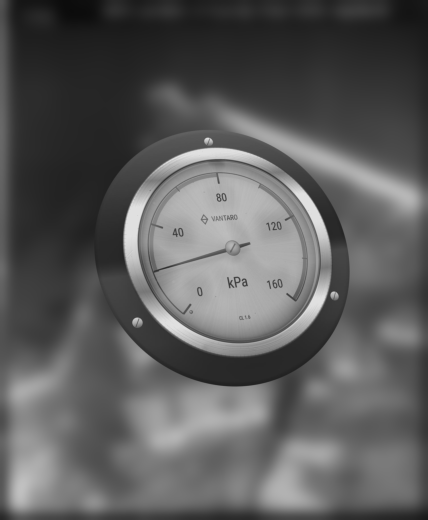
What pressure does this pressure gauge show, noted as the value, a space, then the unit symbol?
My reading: 20 kPa
